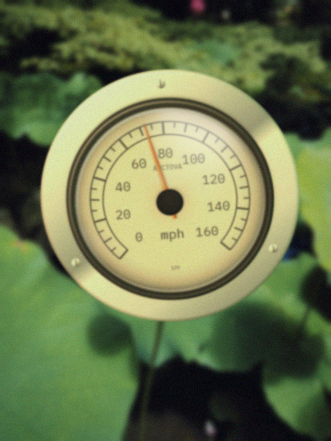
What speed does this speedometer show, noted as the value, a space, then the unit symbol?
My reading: 72.5 mph
